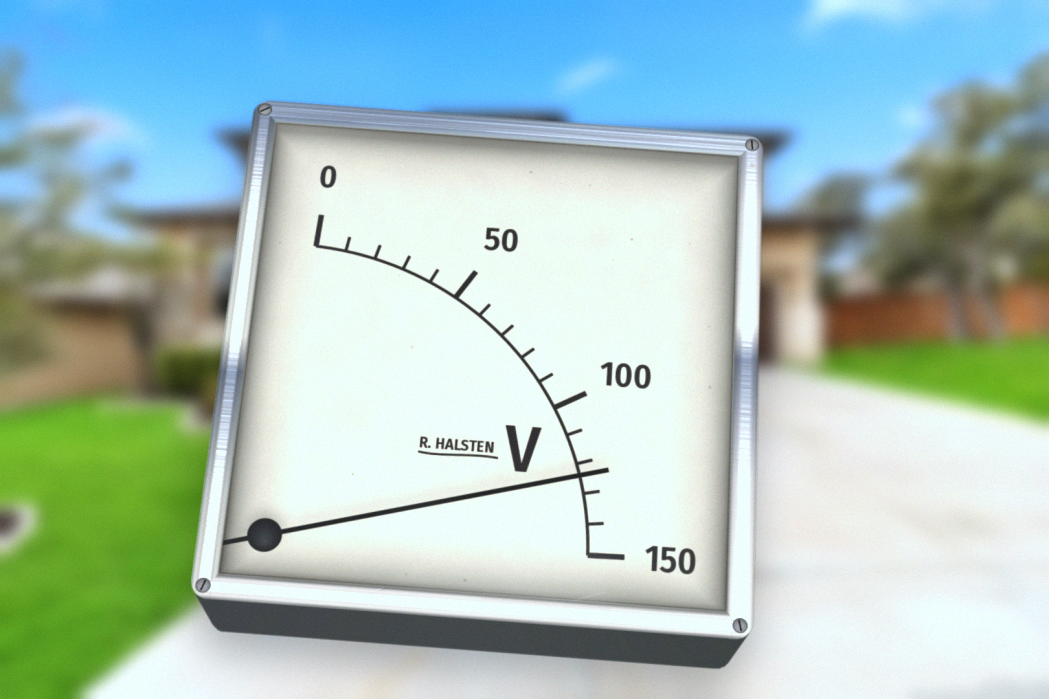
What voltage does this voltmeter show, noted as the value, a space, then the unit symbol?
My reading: 125 V
